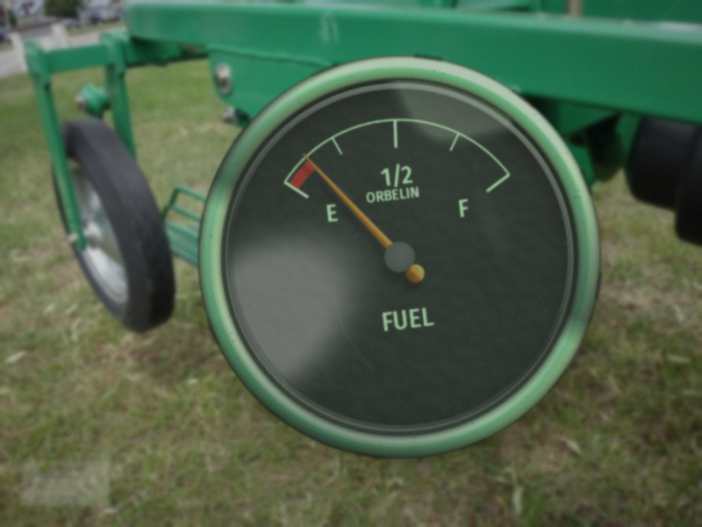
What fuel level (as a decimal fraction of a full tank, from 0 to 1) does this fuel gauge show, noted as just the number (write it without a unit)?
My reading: 0.125
